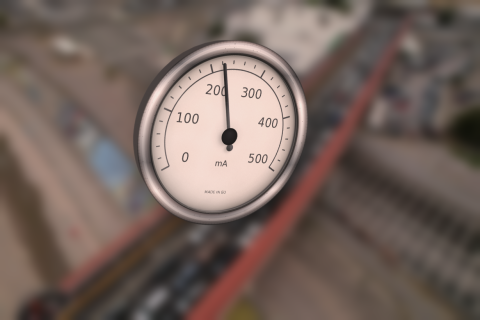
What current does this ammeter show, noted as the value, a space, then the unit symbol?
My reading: 220 mA
